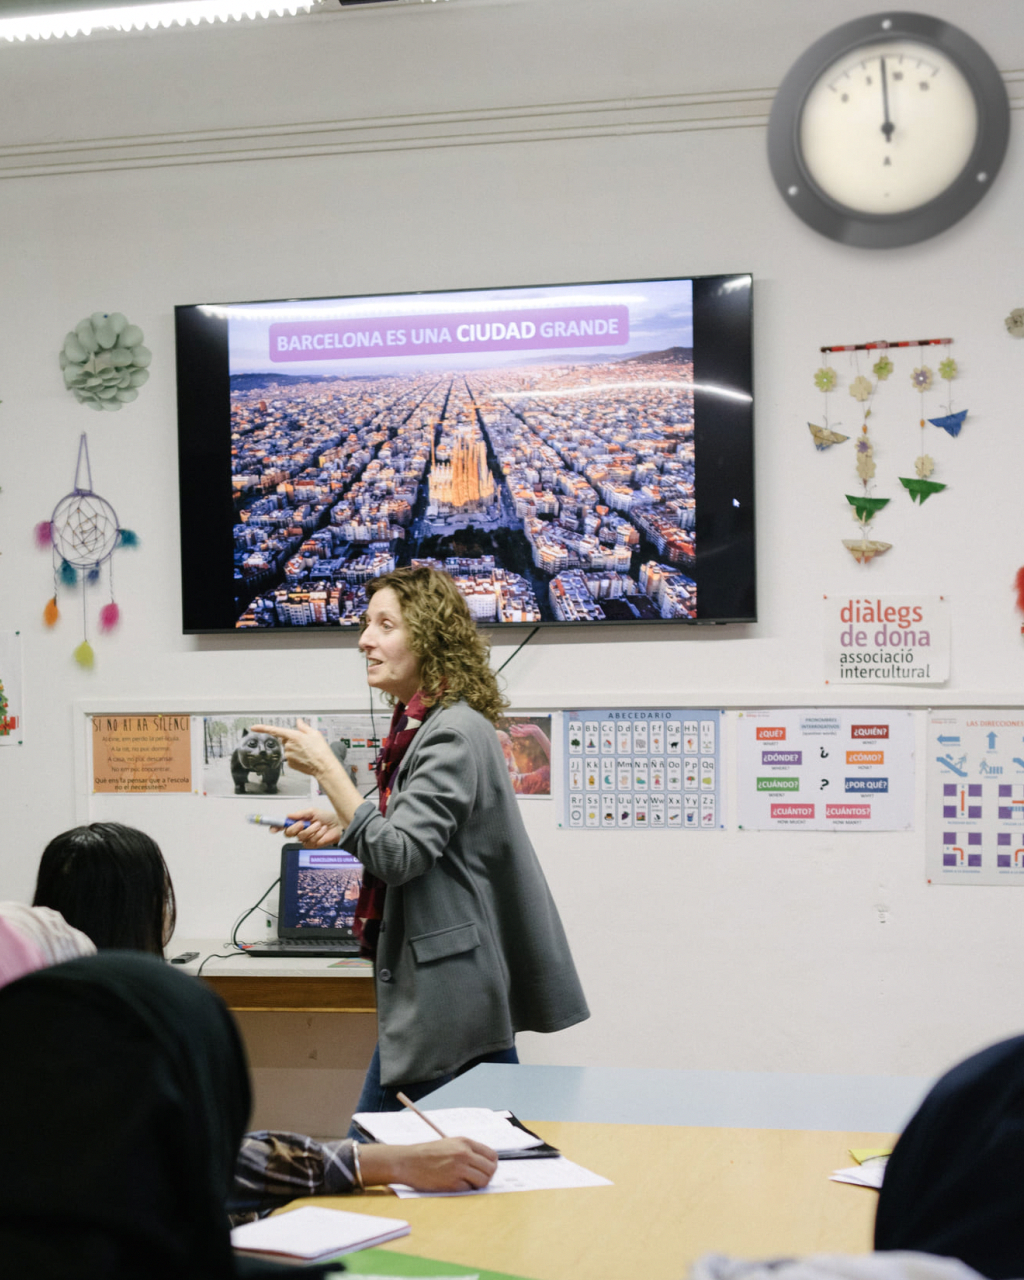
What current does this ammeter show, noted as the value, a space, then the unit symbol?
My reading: 7.5 A
